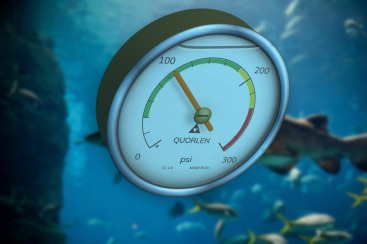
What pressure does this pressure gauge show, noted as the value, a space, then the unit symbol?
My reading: 100 psi
